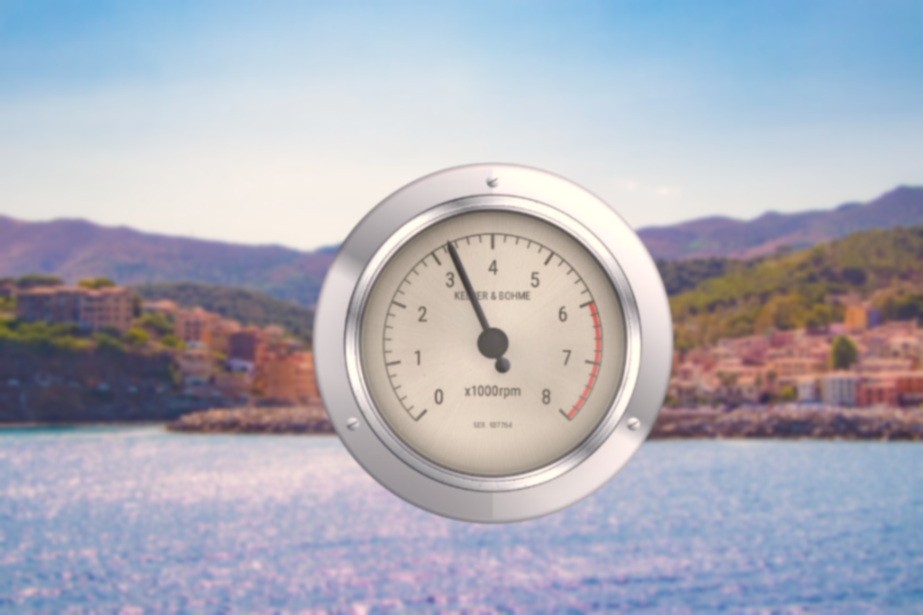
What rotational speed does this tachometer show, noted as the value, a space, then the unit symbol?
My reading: 3300 rpm
